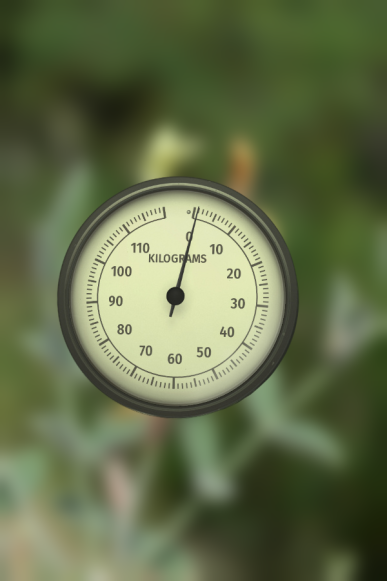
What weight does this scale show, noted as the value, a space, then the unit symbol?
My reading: 1 kg
